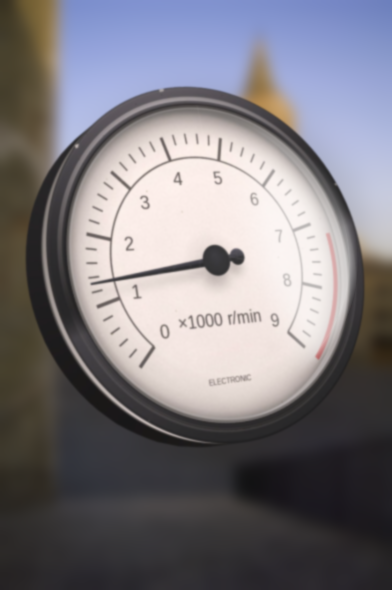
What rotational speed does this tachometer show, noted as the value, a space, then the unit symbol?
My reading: 1300 rpm
